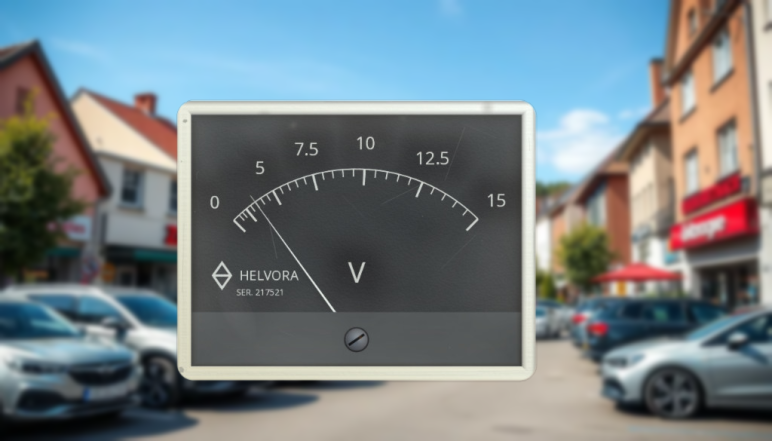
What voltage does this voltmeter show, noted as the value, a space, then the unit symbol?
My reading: 3.5 V
